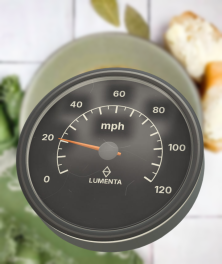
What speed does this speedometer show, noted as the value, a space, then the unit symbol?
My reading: 20 mph
